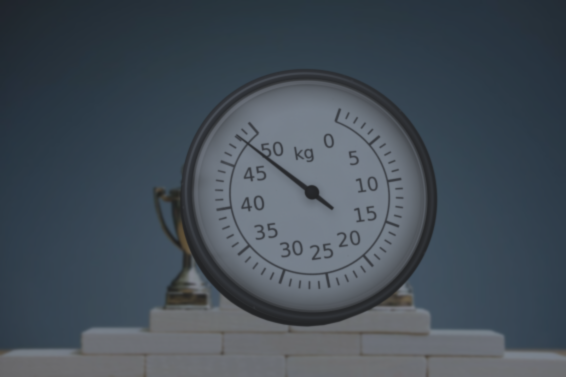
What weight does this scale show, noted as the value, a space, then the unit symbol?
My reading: 48 kg
